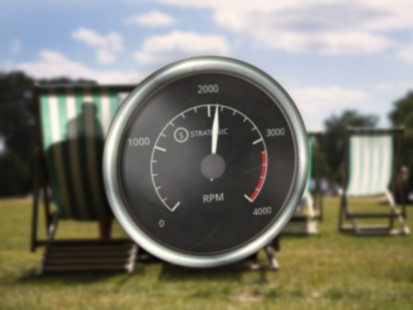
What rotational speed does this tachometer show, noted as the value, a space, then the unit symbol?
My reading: 2100 rpm
